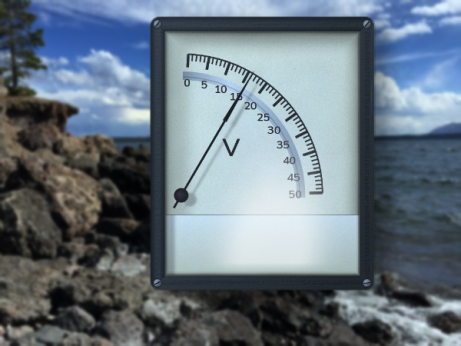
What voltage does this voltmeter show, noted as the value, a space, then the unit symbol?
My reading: 16 V
